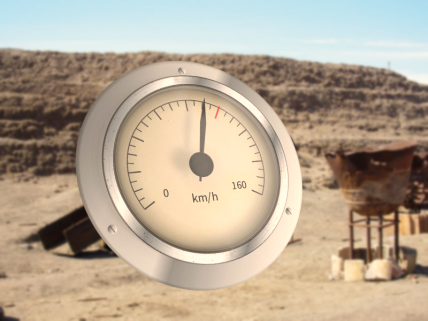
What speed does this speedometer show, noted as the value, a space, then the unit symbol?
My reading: 90 km/h
